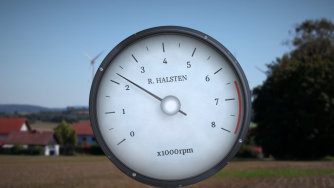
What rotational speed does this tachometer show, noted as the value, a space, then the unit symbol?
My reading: 2250 rpm
